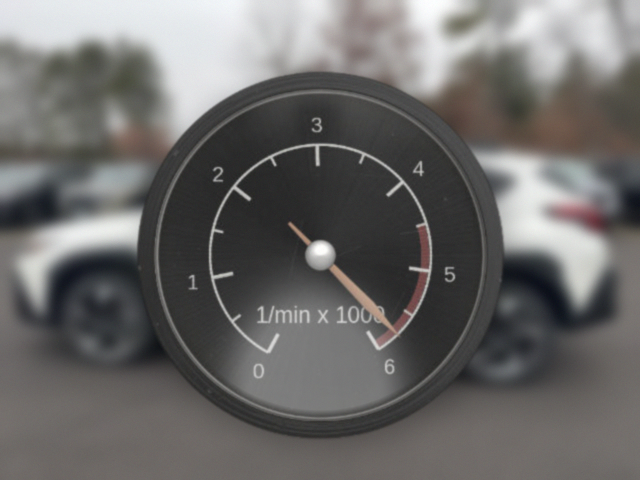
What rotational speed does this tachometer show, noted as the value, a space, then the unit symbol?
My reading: 5750 rpm
